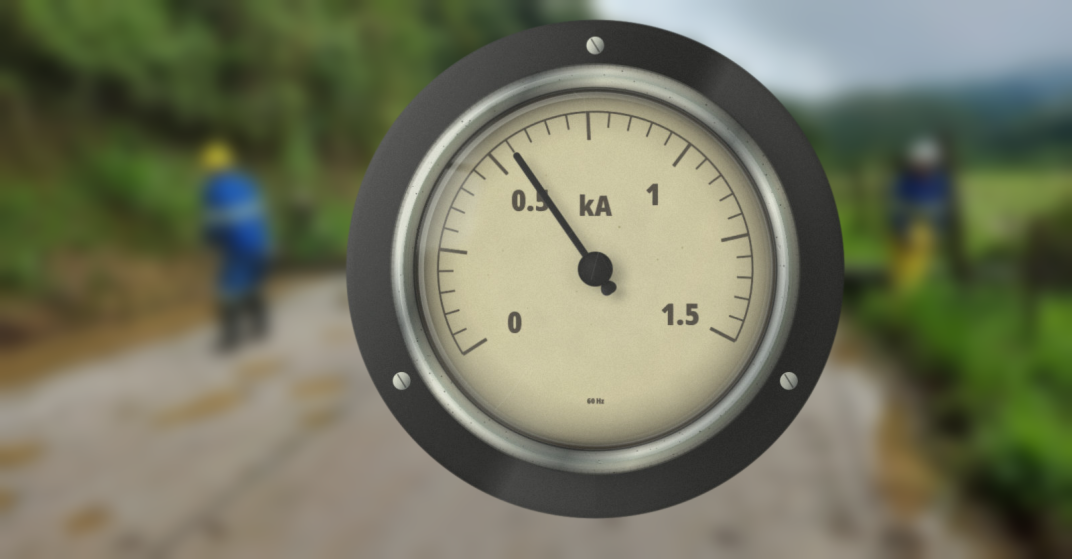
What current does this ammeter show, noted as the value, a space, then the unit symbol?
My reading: 0.55 kA
